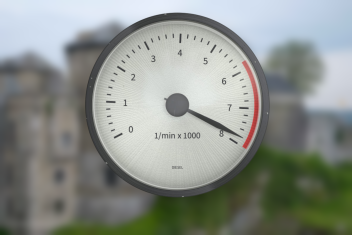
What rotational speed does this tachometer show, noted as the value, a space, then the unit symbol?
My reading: 7800 rpm
